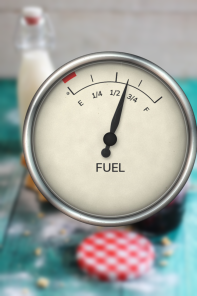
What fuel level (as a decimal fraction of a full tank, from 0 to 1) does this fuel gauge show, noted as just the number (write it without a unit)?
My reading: 0.625
